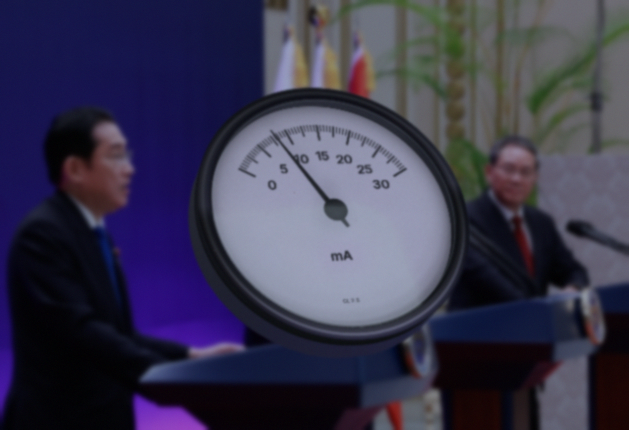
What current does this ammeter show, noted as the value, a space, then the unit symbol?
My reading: 7.5 mA
